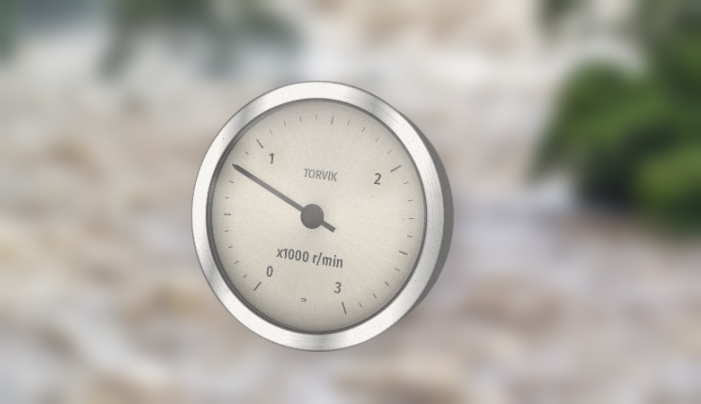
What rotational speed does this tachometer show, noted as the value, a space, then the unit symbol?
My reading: 800 rpm
